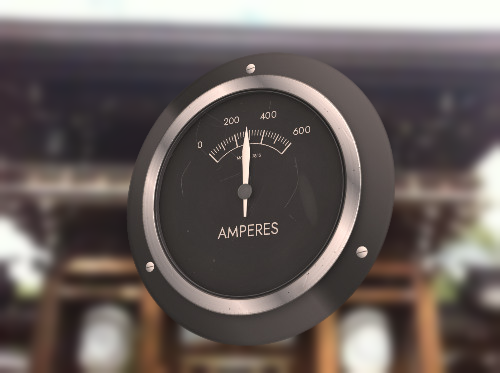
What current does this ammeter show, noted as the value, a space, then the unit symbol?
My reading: 300 A
